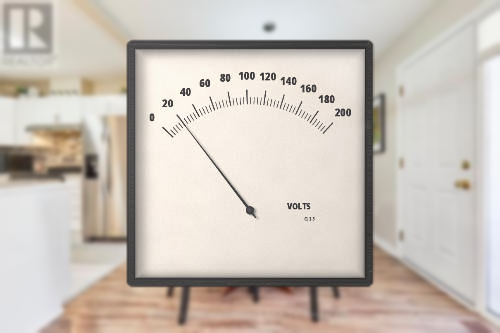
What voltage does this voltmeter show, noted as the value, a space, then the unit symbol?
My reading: 20 V
